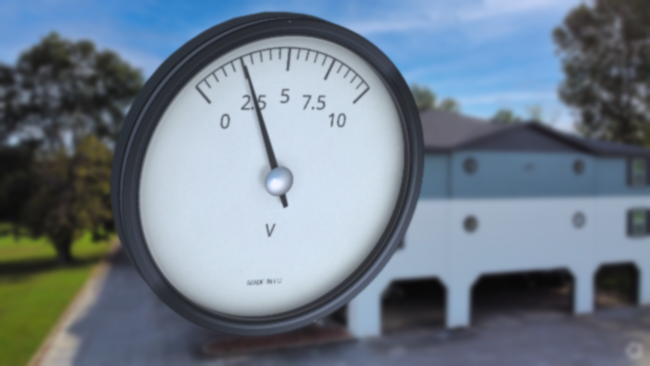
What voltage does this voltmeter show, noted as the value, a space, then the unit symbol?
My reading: 2.5 V
